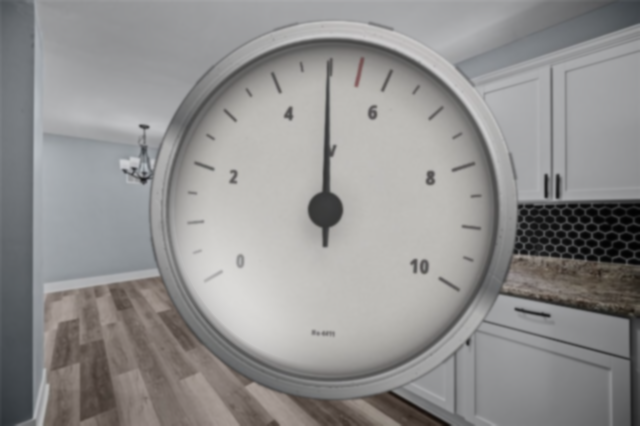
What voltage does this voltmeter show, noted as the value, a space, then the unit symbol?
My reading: 5 V
